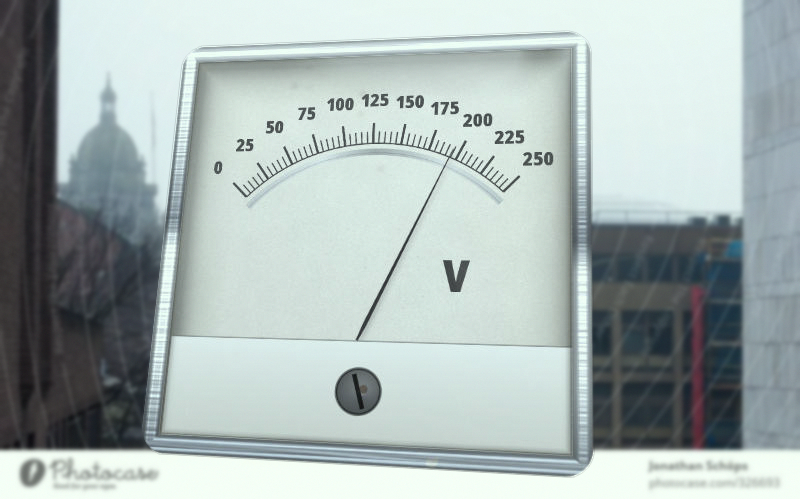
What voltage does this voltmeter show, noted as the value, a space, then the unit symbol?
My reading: 195 V
